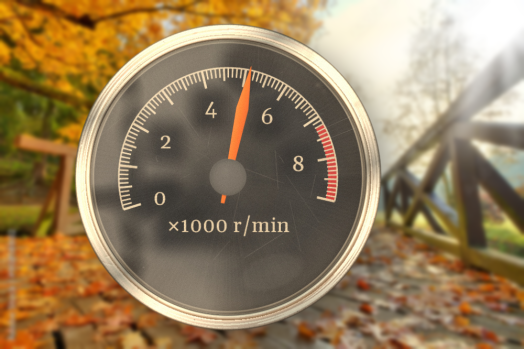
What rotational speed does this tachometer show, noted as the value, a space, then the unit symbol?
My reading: 5100 rpm
